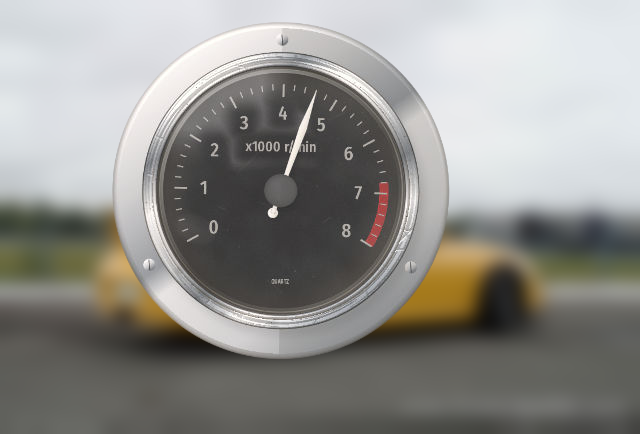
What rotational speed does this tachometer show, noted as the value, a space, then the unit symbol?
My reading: 4600 rpm
